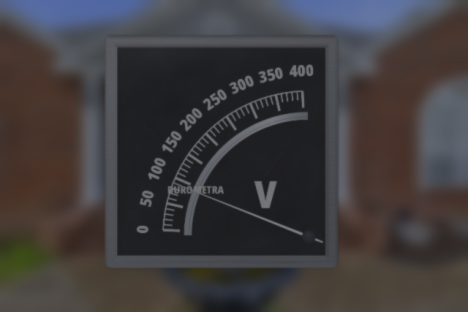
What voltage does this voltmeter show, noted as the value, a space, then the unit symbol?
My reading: 90 V
